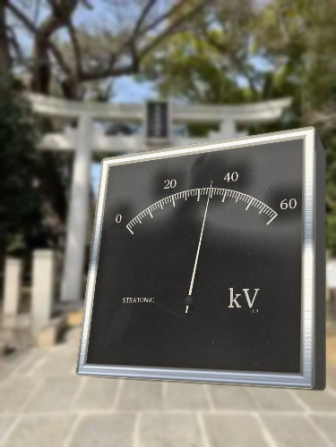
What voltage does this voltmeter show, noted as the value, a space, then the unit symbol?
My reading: 35 kV
